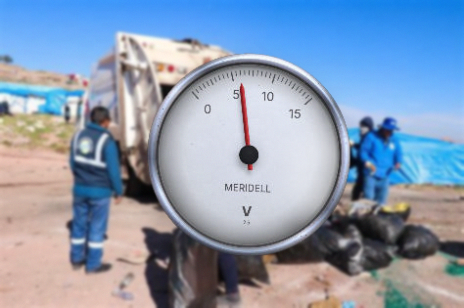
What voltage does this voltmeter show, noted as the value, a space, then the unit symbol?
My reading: 6 V
